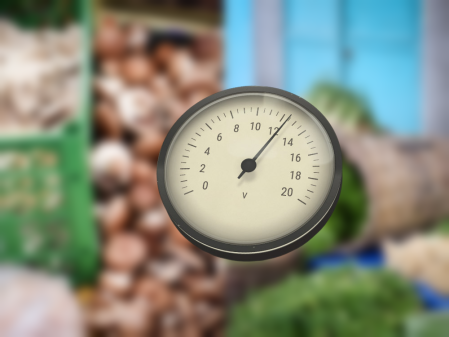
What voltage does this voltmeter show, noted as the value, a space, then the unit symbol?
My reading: 12.5 V
